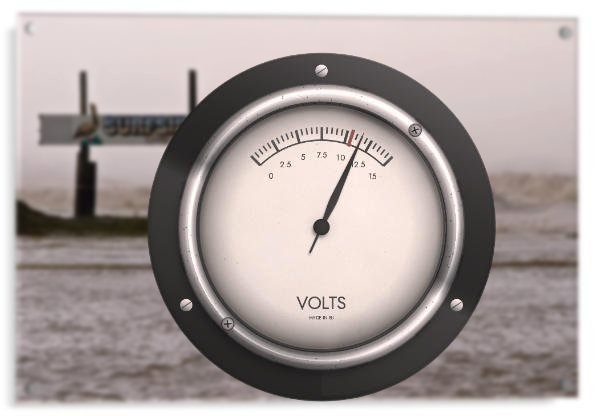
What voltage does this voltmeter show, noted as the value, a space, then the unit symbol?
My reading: 11.5 V
